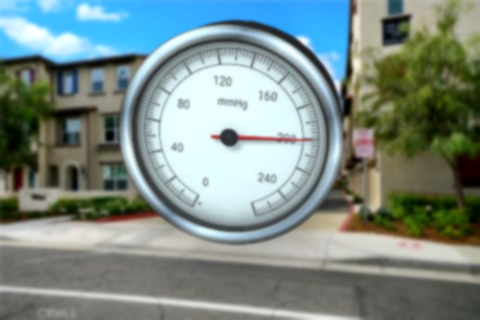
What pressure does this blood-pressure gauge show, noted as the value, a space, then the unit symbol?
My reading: 200 mmHg
